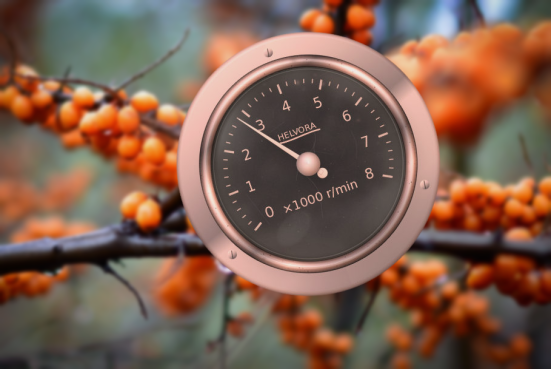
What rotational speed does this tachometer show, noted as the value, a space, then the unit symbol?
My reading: 2800 rpm
